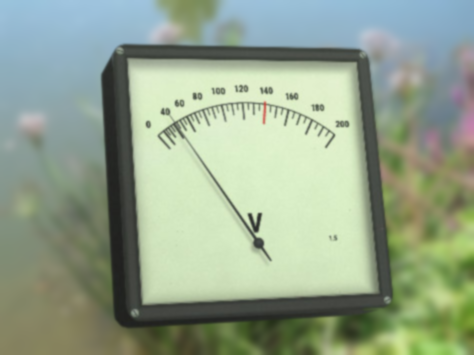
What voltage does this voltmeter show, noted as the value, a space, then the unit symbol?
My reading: 40 V
